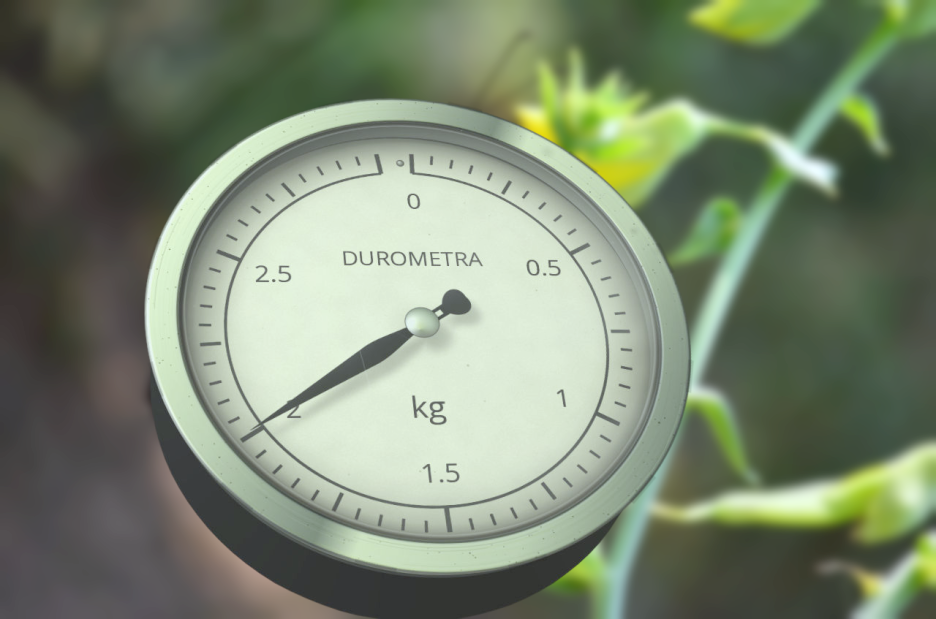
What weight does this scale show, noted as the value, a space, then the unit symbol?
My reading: 2 kg
